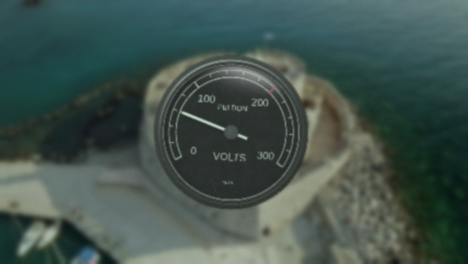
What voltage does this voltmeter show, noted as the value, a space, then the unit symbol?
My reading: 60 V
